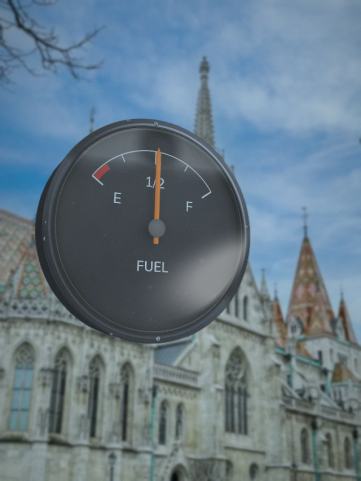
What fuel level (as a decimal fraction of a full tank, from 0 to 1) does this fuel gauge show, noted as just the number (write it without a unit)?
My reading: 0.5
